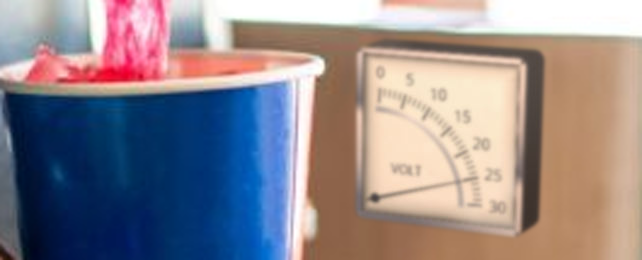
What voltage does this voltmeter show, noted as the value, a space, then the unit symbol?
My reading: 25 V
